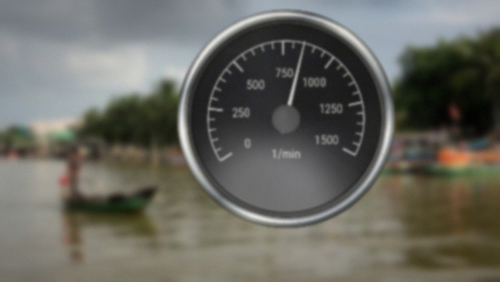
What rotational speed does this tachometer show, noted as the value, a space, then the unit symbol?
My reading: 850 rpm
